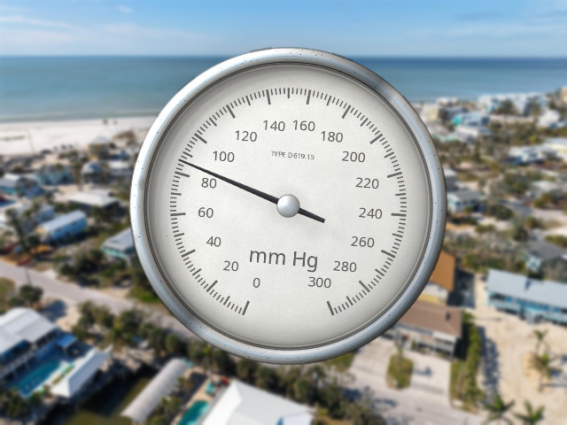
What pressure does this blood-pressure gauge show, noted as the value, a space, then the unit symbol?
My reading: 86 mmHg
